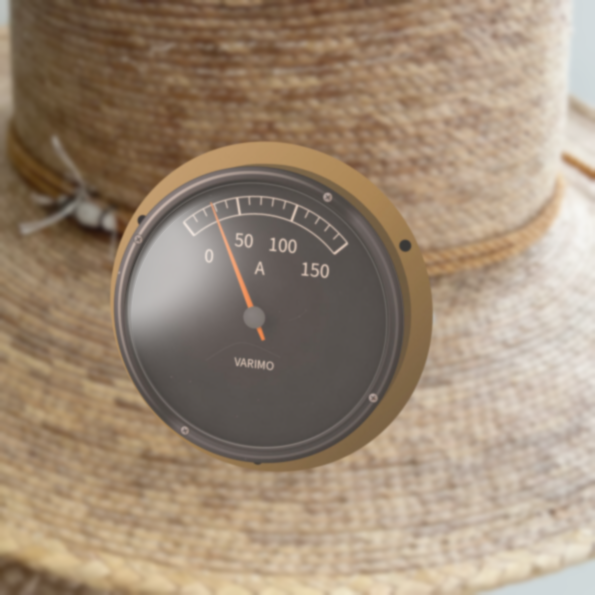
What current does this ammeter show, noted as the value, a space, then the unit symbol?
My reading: 30 A
